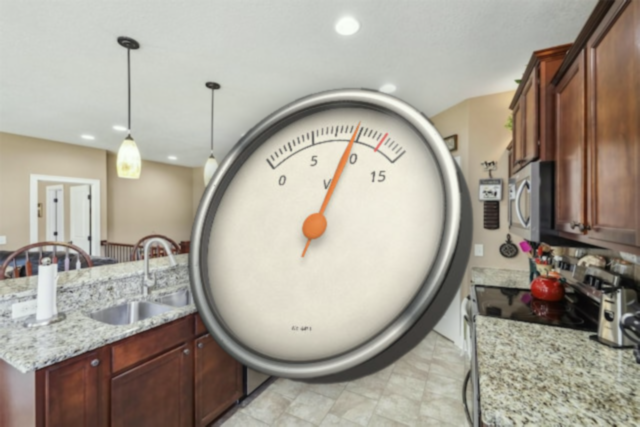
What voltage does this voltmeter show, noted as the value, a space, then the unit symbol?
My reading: 10 V
